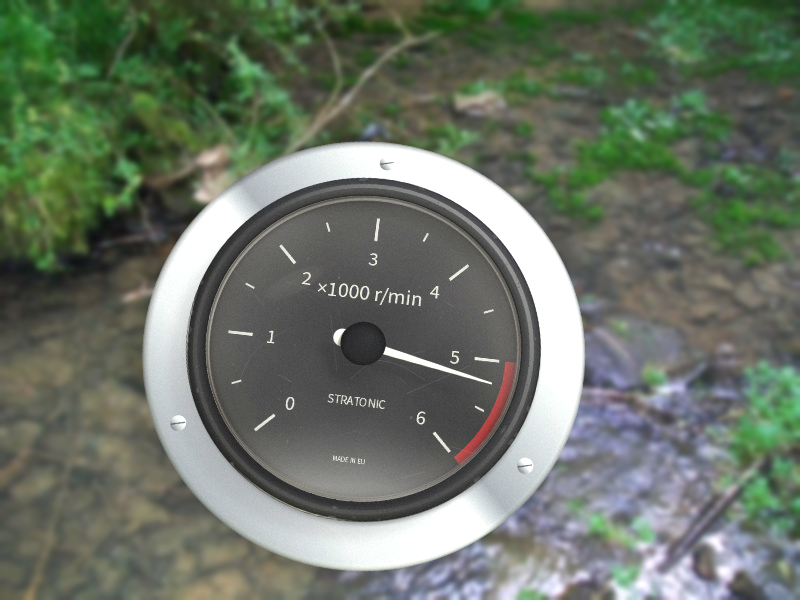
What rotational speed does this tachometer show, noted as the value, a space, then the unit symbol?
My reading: 5250 rpm
